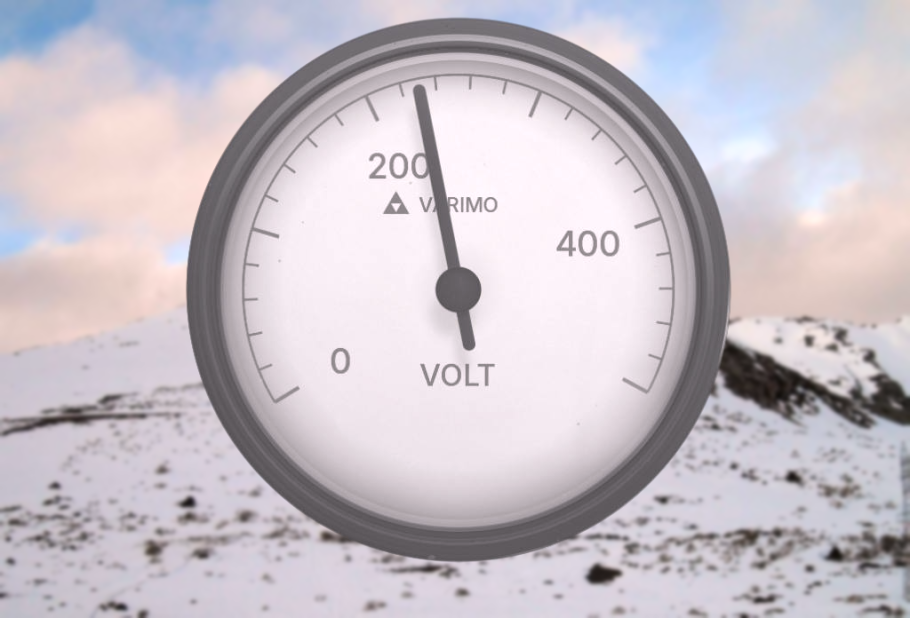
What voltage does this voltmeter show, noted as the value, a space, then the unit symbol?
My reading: 230 V
